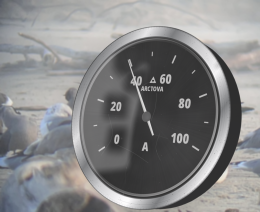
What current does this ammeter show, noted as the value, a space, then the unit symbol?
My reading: 40 A
